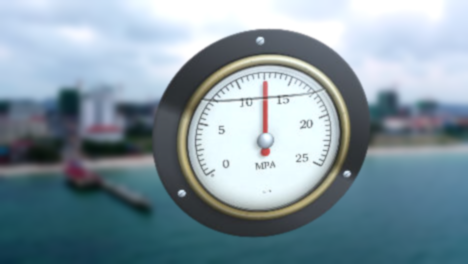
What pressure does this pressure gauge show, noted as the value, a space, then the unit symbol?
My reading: 12.5 MPa
